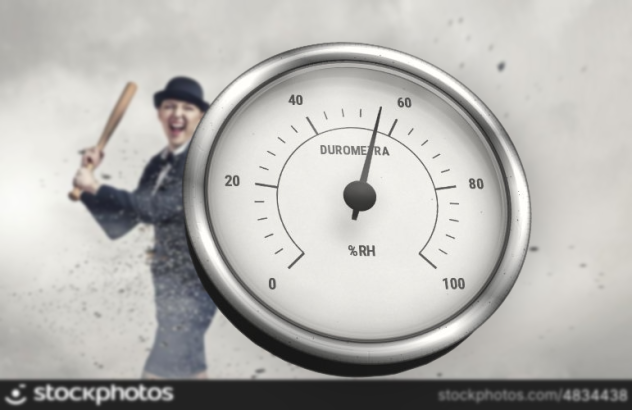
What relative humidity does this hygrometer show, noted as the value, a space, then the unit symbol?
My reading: 56 %
